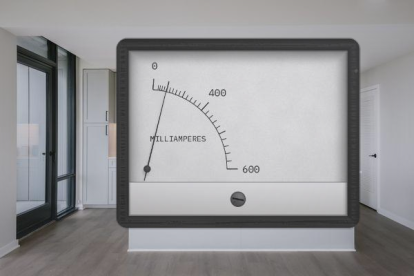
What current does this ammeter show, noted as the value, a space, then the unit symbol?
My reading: 200 mA
